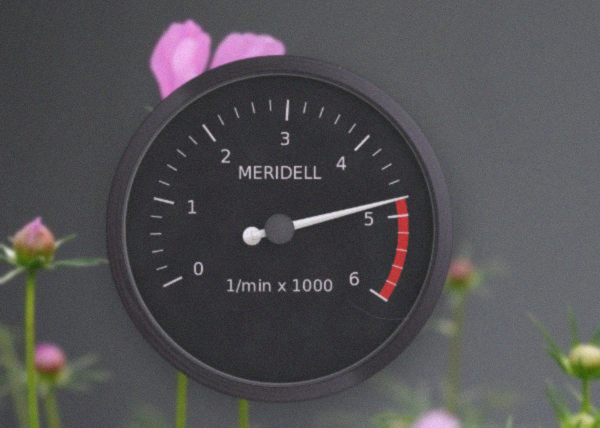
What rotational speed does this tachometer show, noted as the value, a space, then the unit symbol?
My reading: 4800 rpm
